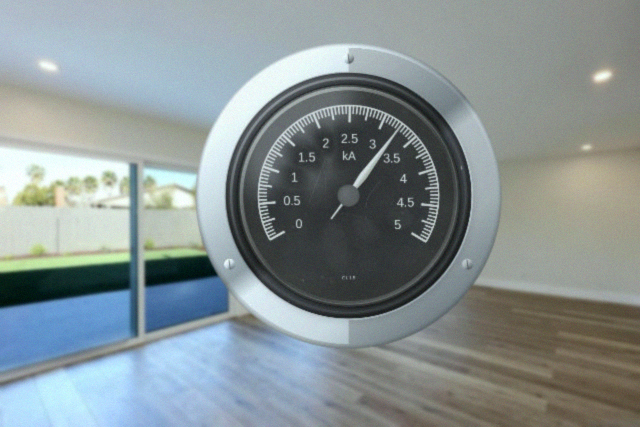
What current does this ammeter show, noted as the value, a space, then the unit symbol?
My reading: 3.25 kA
